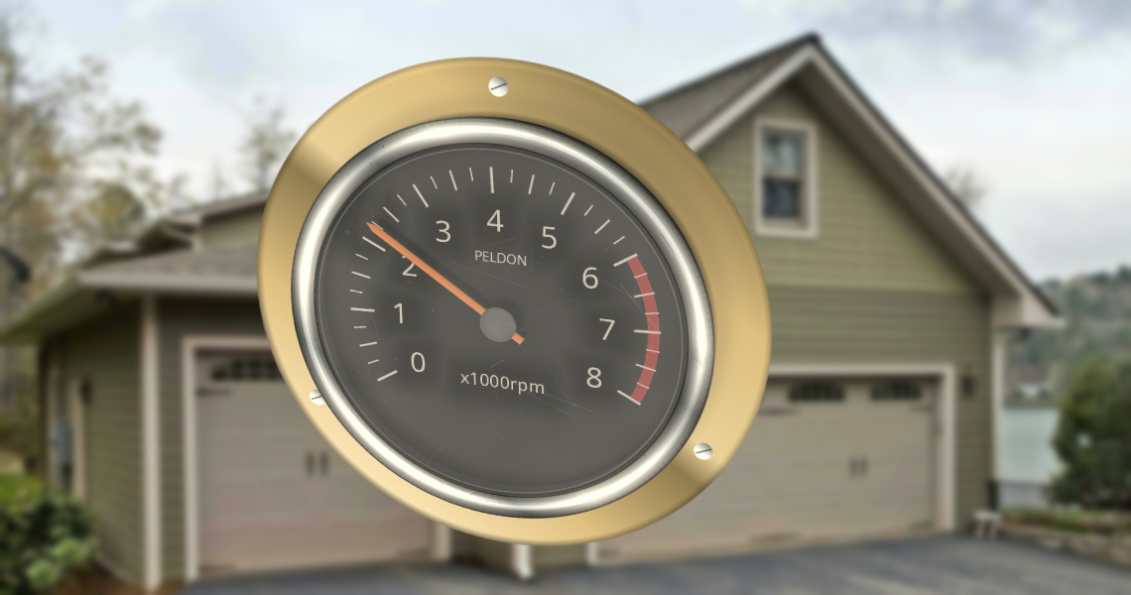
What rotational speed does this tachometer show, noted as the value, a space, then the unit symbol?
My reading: 2250 rpm
